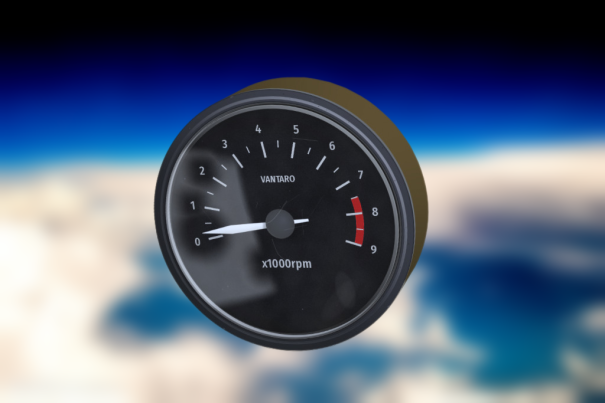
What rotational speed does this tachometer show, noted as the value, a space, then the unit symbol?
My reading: 250 rpm
